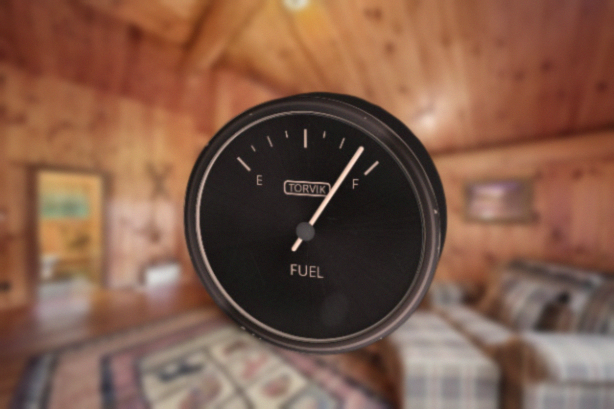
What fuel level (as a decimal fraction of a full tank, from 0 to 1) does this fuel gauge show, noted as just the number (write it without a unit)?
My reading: 0.875
